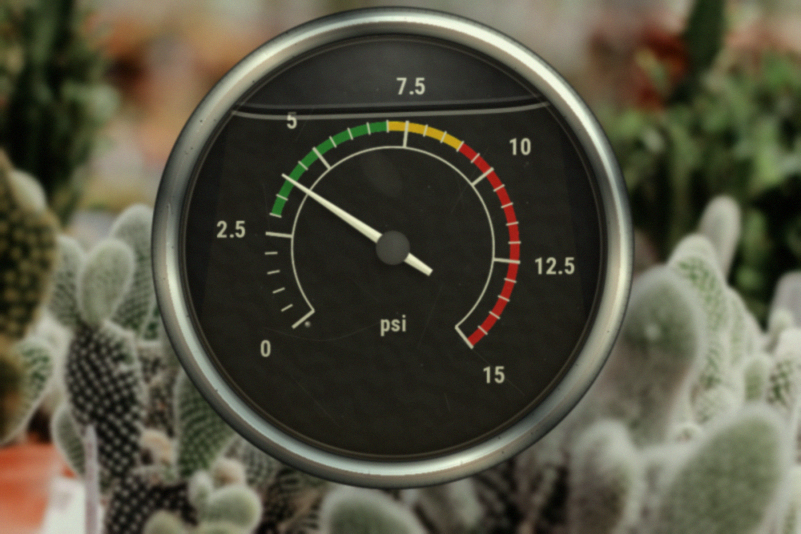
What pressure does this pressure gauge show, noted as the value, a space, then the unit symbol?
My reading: 4 psi
